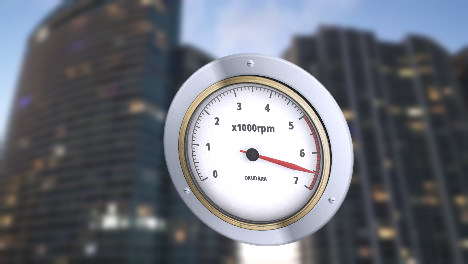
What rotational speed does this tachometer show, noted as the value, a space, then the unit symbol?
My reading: 6500 rpm
